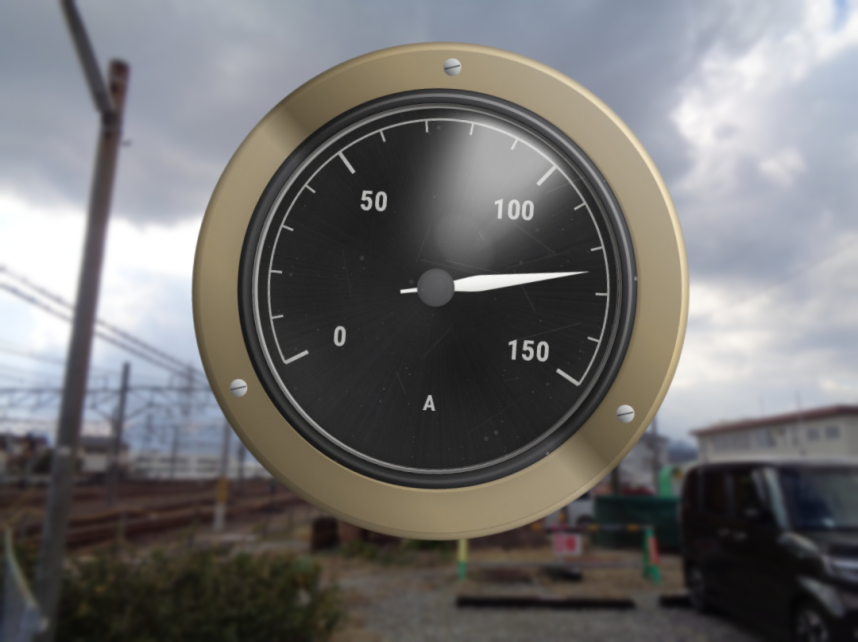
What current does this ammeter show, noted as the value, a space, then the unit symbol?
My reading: 125 A
